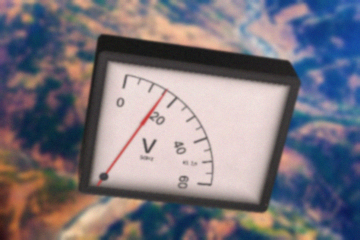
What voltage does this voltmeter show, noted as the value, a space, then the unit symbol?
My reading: 15 V
